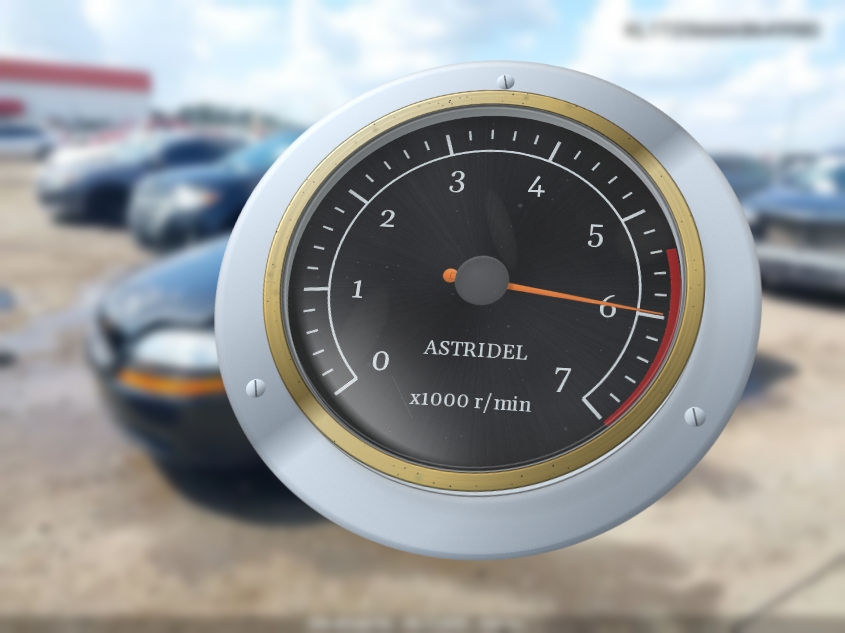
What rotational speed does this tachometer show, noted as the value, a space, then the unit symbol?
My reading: 6000 rpm
